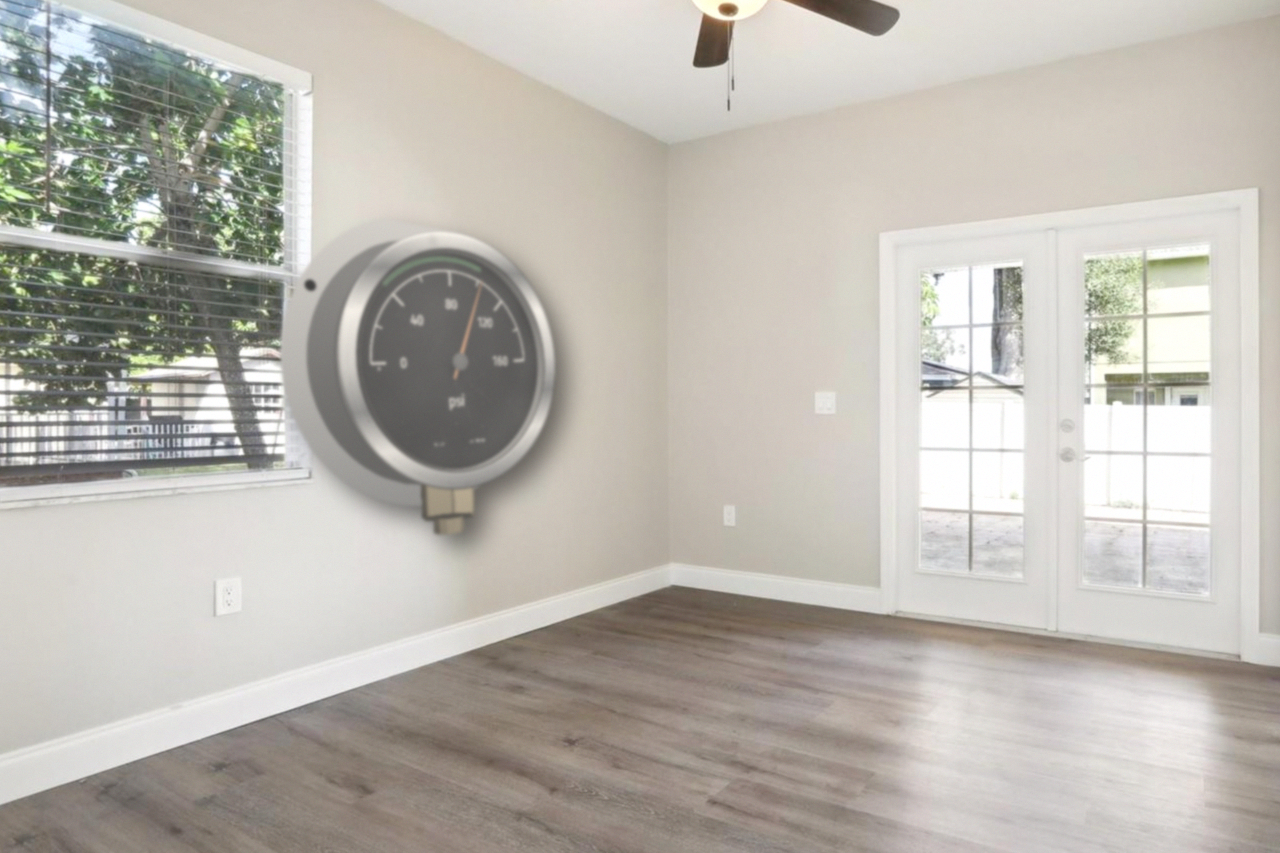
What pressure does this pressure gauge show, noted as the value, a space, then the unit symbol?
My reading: 100 psi
